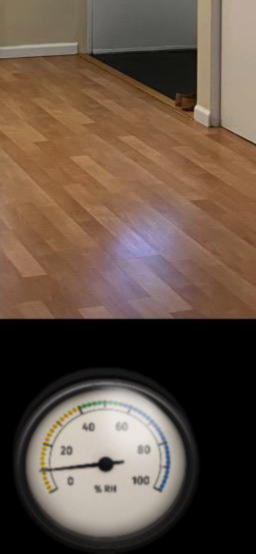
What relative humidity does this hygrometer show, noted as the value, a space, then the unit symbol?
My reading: 10 %
